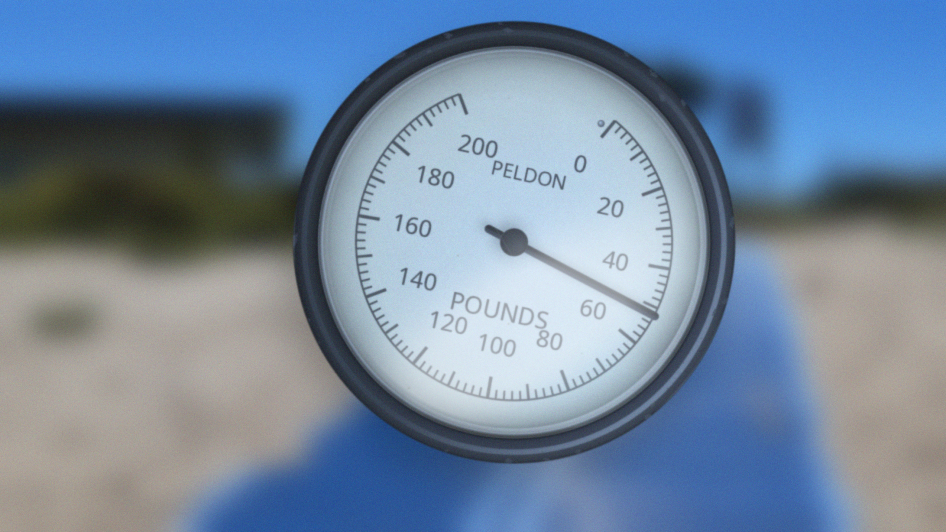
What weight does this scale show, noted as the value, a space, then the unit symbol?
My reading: 52 lb
